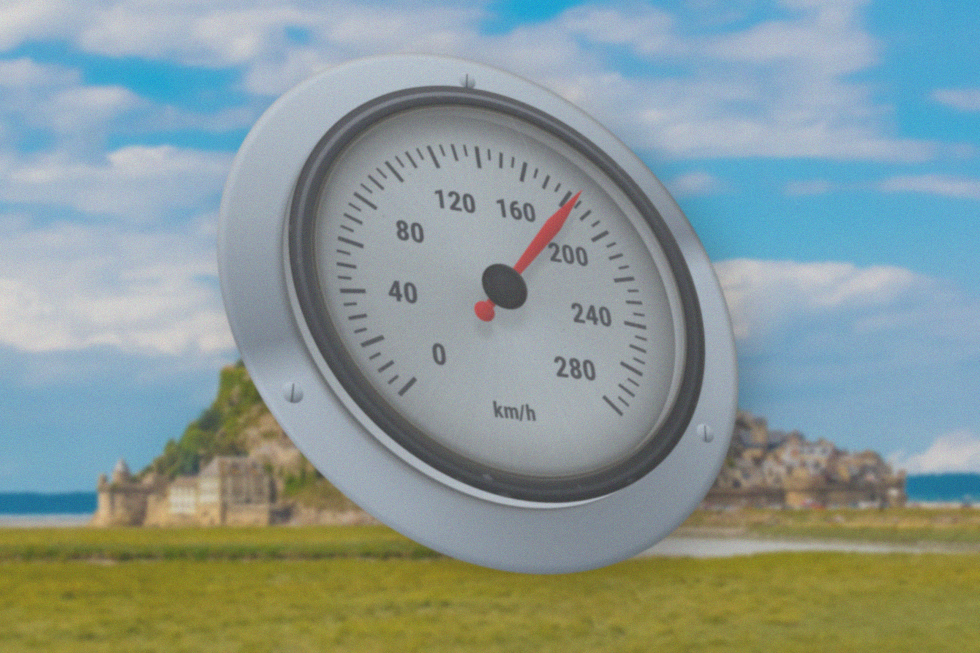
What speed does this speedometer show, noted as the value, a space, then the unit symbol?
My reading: 182.5 km/h
